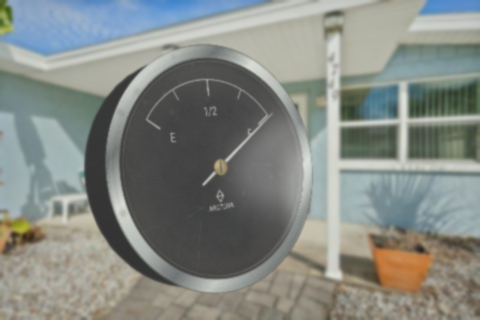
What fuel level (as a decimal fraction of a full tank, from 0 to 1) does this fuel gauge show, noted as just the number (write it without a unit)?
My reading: 1
